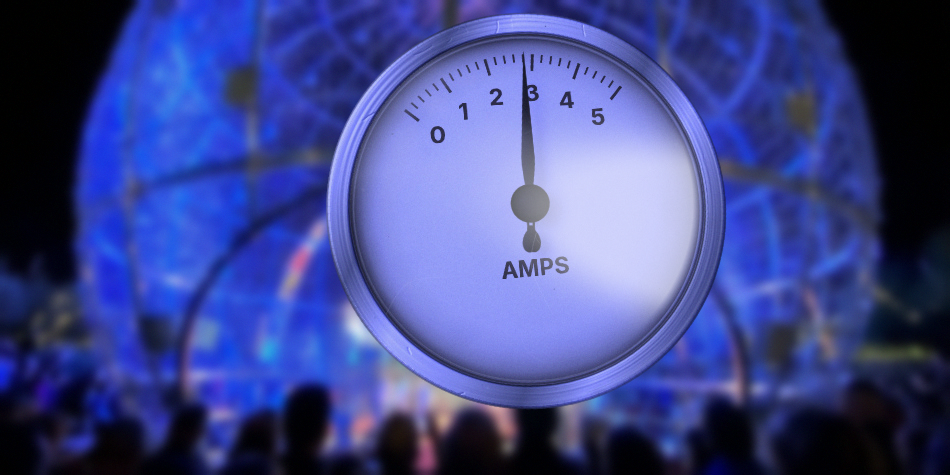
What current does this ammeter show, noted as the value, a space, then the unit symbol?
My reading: 2.8 A
